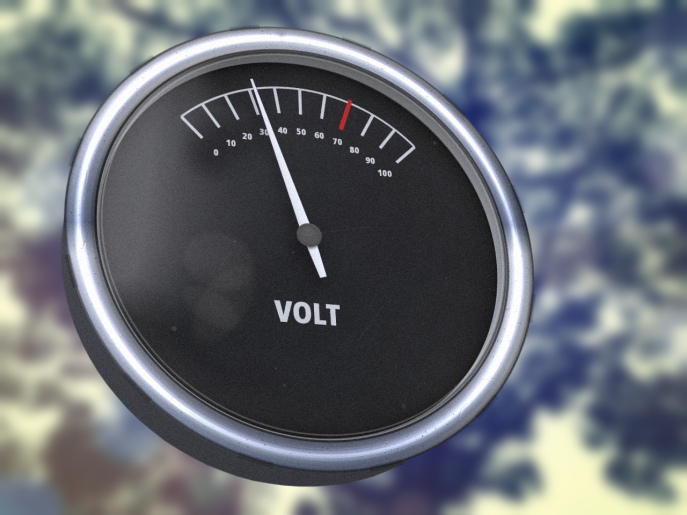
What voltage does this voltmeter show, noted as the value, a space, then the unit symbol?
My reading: 30 V
